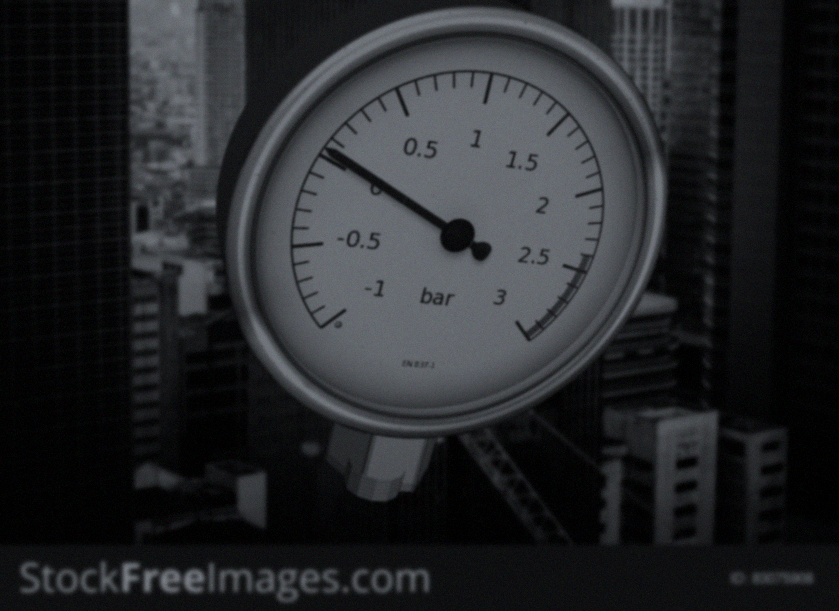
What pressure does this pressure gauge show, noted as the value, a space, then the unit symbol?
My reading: 0.05 bar
